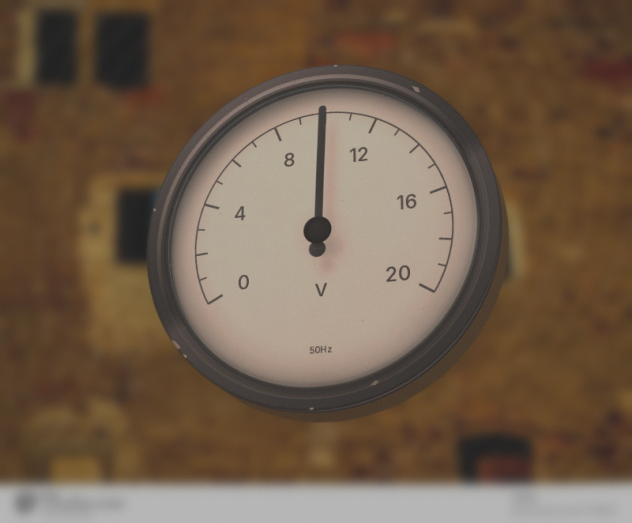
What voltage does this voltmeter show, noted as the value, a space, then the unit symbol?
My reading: 10 V
